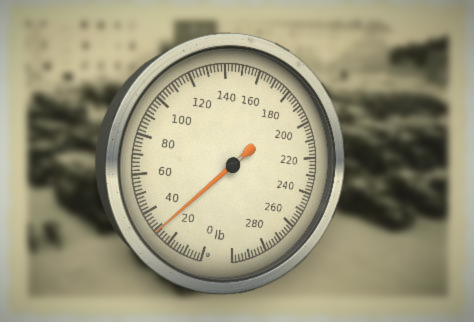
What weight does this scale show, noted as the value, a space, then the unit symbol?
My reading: 30 lb
